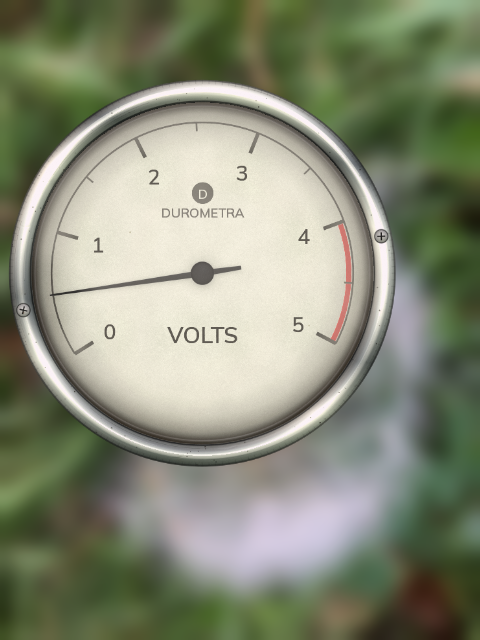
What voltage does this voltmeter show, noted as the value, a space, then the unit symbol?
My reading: 0.5 V
